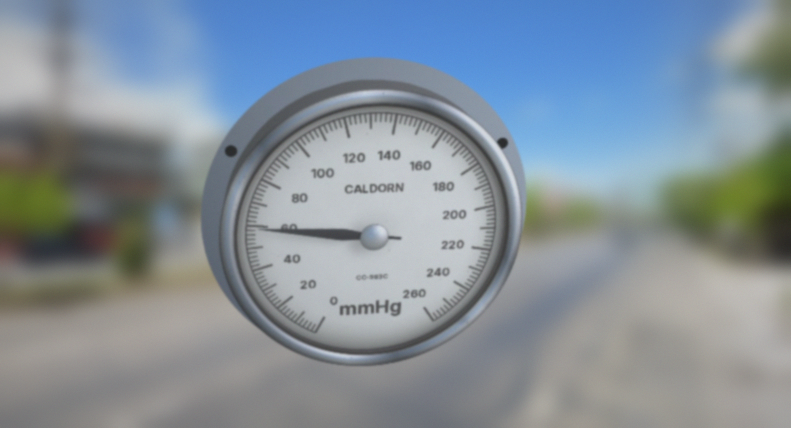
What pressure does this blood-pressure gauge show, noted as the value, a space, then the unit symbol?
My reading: 60 mmHg
